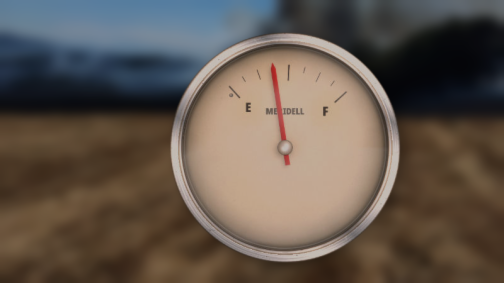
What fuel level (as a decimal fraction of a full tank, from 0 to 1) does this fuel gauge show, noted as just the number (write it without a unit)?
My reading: 0.375
